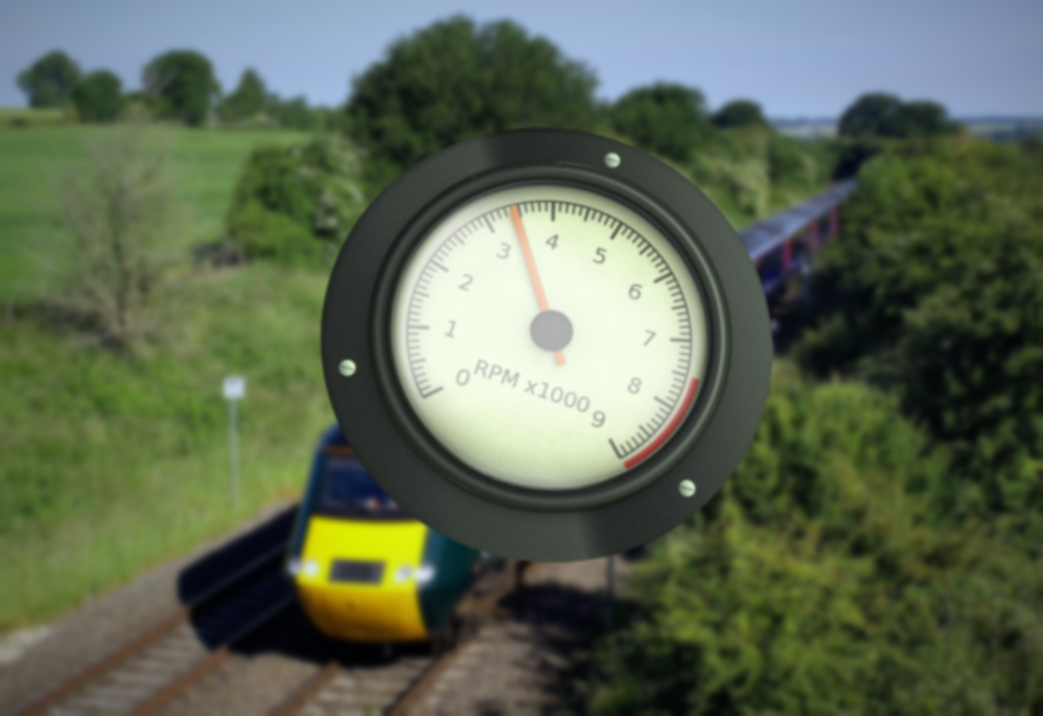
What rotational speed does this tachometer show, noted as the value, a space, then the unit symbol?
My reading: 3400 rpm
